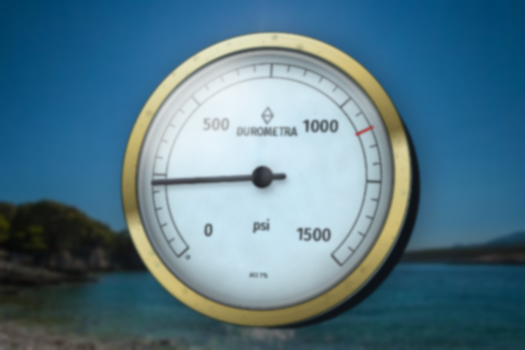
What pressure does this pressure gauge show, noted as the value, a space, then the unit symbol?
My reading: 225 psi
